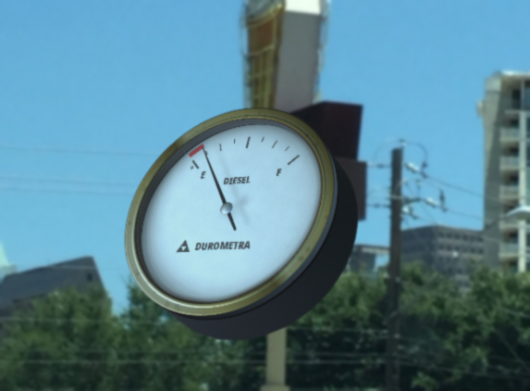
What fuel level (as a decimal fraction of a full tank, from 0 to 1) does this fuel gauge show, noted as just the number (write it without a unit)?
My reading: 0.125
